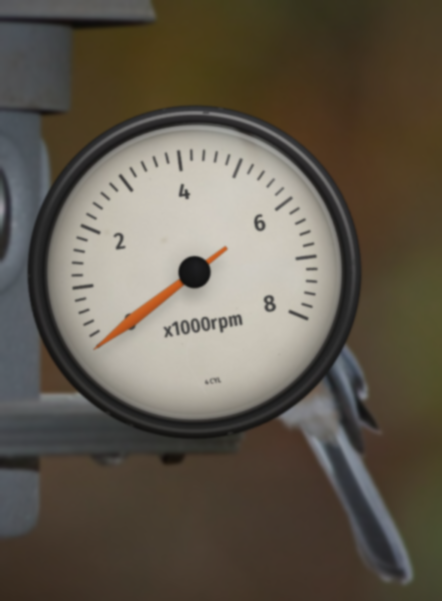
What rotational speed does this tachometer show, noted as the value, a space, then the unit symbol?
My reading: 0 rpm
